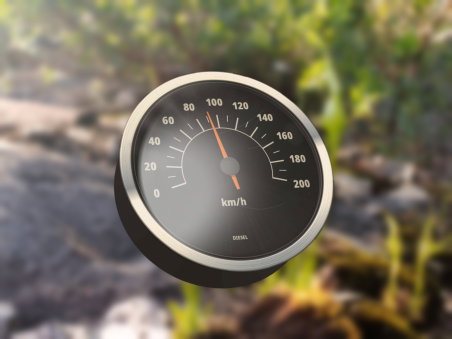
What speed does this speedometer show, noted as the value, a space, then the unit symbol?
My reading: 90 km/h
